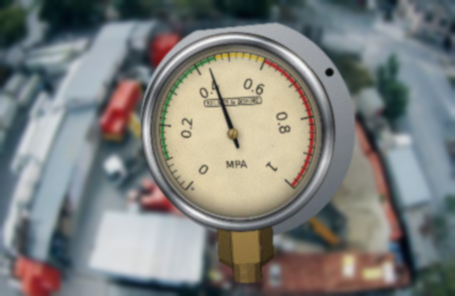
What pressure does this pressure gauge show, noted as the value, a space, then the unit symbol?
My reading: 0.44 MPa
